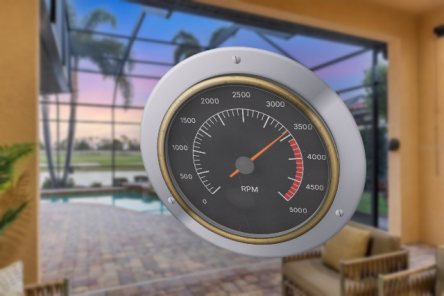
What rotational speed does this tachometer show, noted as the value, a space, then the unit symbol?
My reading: 3400 rpm
